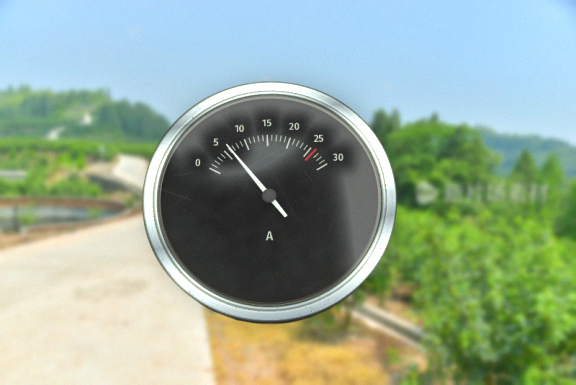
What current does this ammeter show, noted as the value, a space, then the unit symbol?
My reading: 6 A
